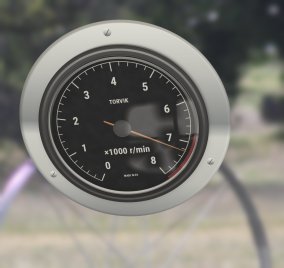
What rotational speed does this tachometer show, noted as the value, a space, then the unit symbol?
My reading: 7200 rpm
